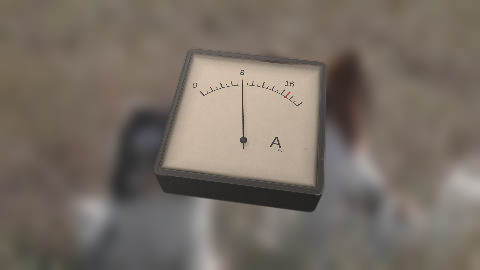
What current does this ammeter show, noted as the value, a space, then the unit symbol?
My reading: 8 A
